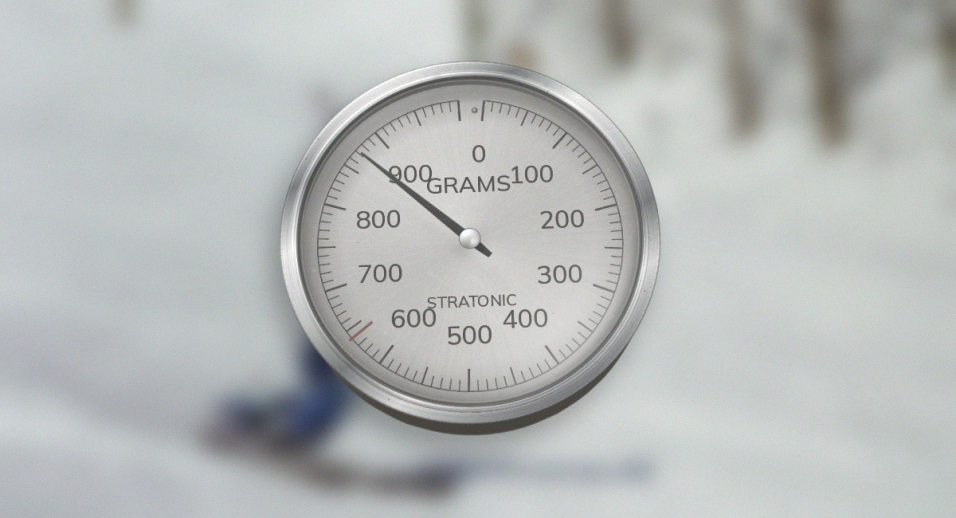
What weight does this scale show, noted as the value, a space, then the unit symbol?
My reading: 870 g
